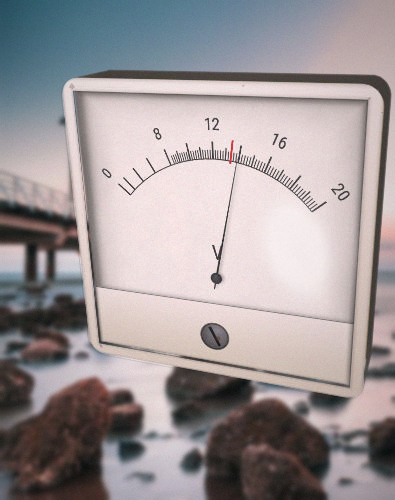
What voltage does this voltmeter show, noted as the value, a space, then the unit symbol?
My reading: 14 V
